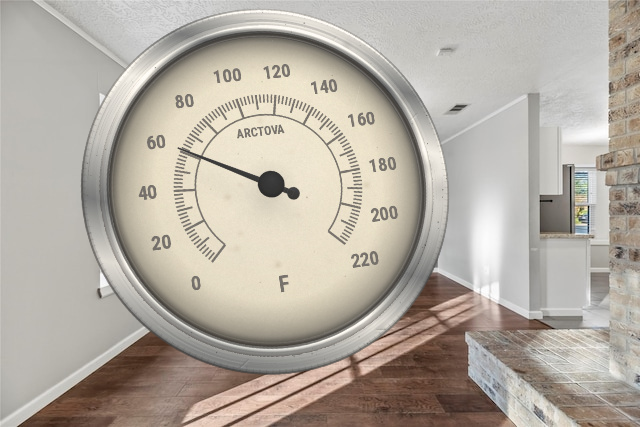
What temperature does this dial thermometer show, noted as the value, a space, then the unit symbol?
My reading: 60 °F
